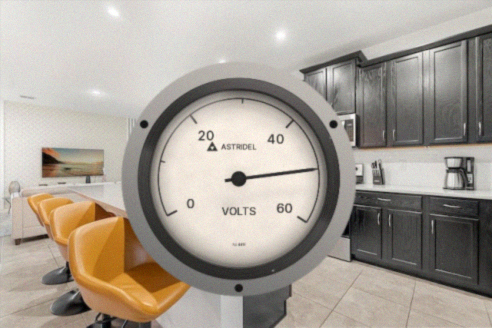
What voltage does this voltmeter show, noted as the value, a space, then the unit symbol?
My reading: 50 V
